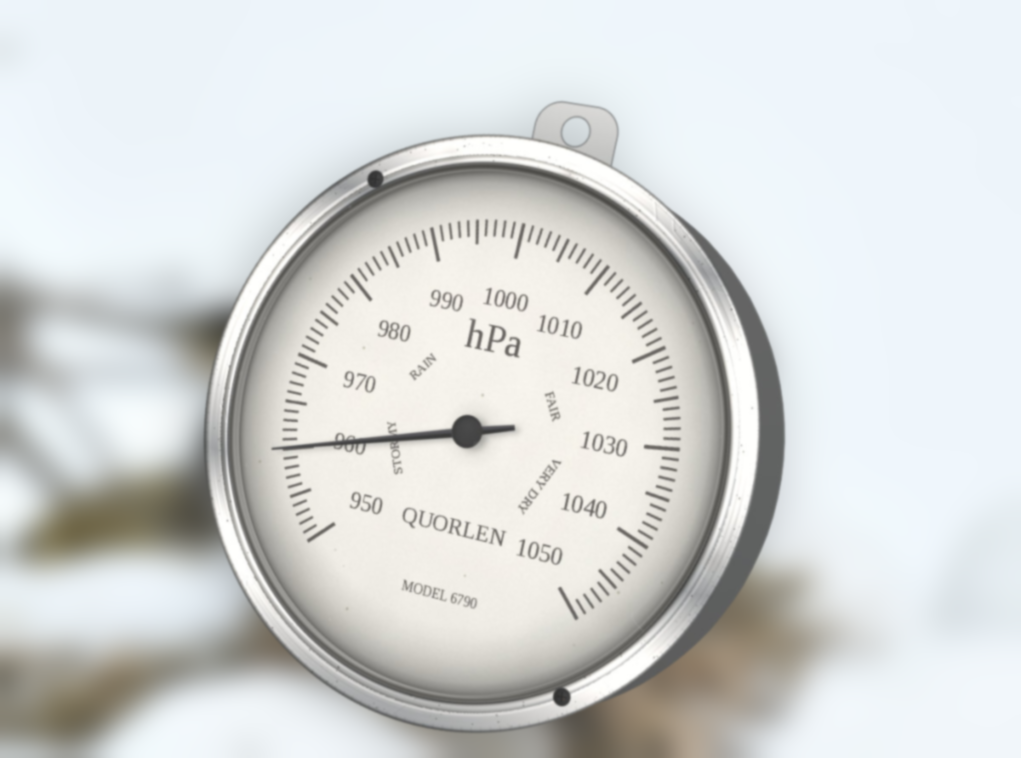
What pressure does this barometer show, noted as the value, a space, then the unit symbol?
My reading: 960 hPa
